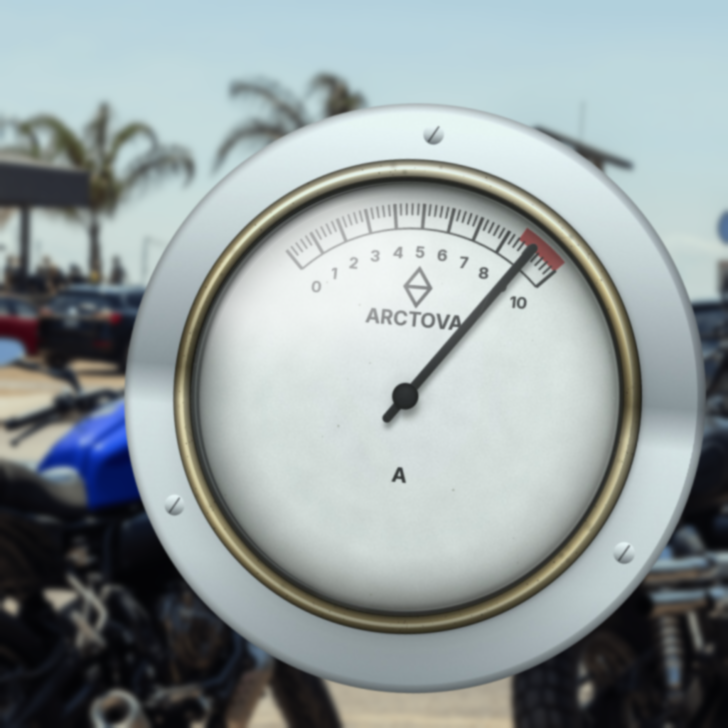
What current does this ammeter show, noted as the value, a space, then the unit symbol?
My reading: 9 A
